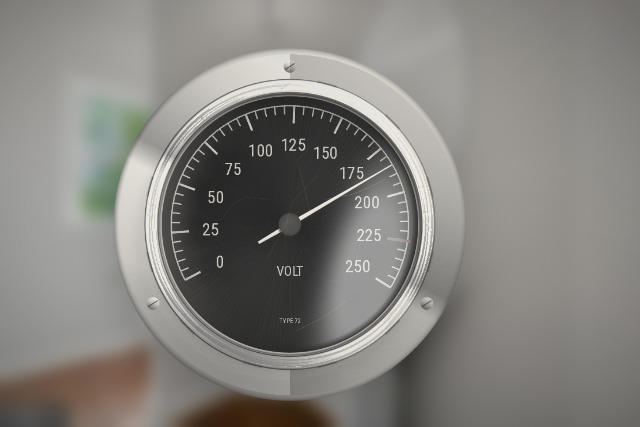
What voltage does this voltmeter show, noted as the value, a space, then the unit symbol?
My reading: 185 V
